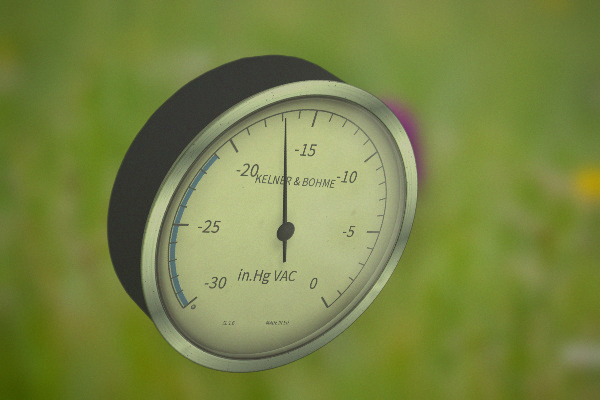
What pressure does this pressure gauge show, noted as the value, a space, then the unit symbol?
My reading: -17 inHg
